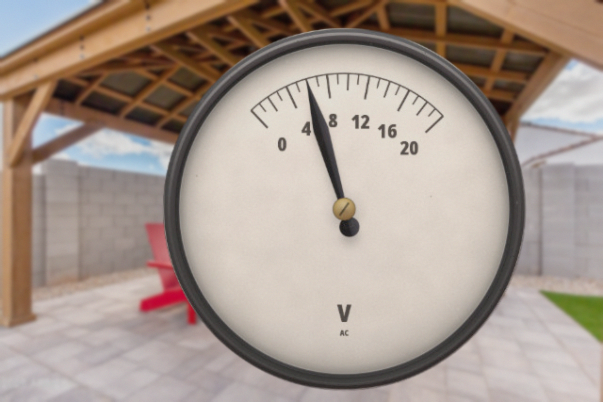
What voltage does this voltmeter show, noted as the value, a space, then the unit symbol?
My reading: 6 V
